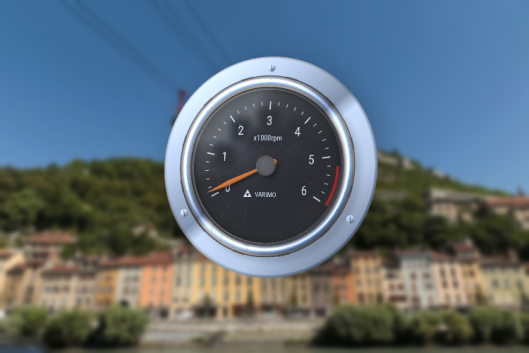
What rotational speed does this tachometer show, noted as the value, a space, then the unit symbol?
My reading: 100 rpm
